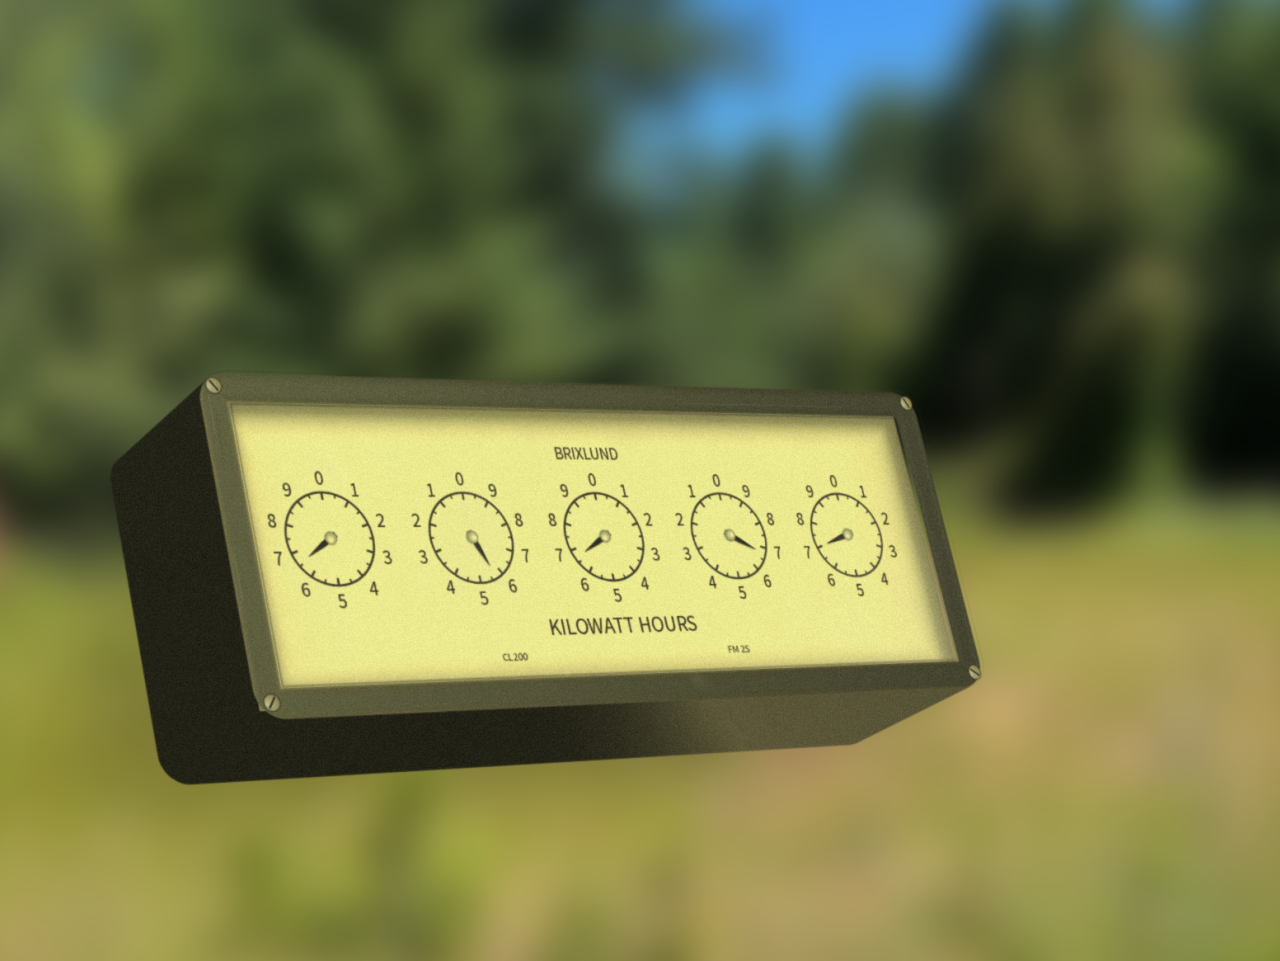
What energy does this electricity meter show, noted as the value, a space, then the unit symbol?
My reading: 65667 kWh
